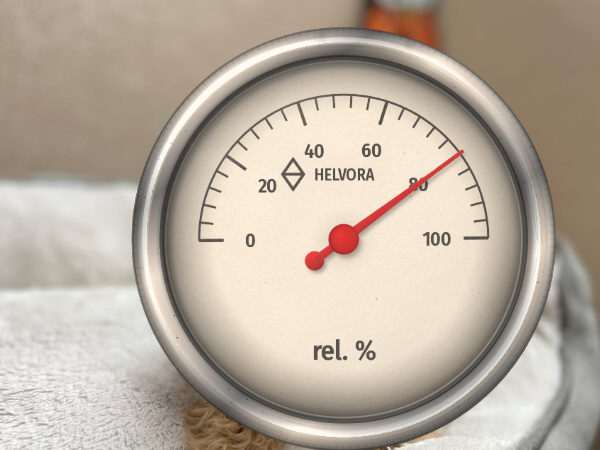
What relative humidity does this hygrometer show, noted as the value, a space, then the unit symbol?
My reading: 80 %
